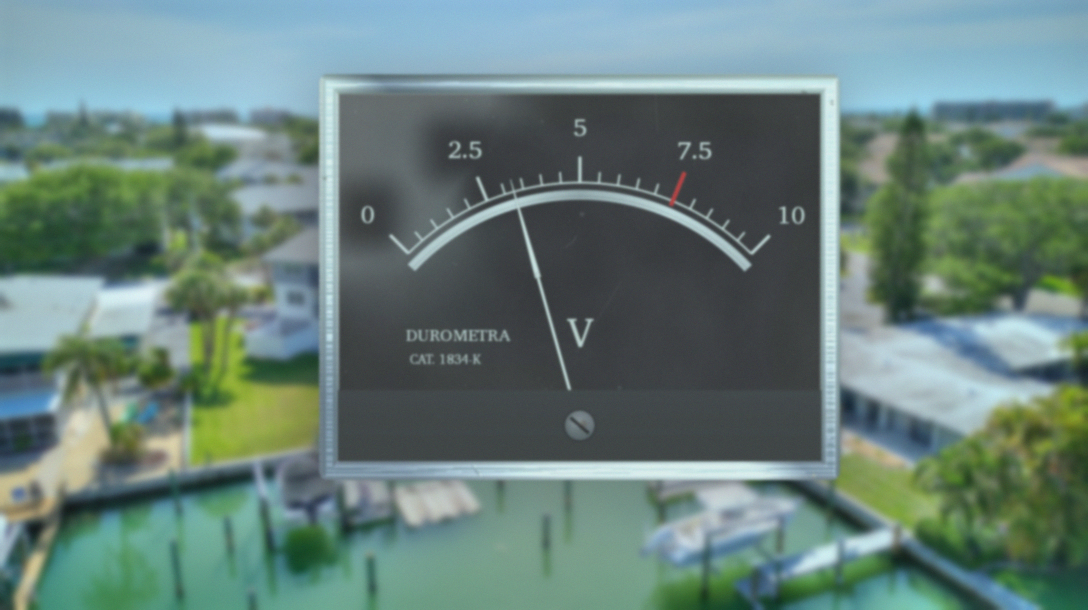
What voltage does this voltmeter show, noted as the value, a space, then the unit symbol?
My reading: 3.25 V
